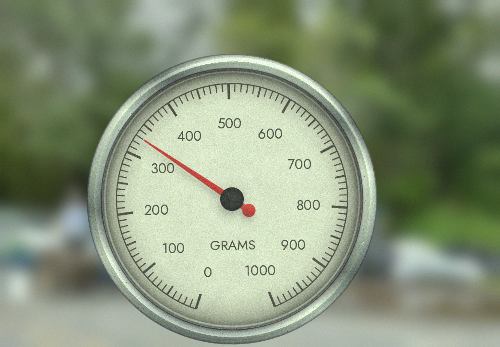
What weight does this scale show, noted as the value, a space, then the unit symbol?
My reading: 330 g
